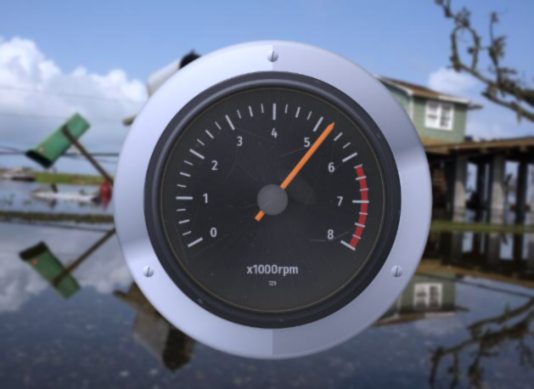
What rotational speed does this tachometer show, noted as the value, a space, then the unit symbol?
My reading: 5250 rpm
